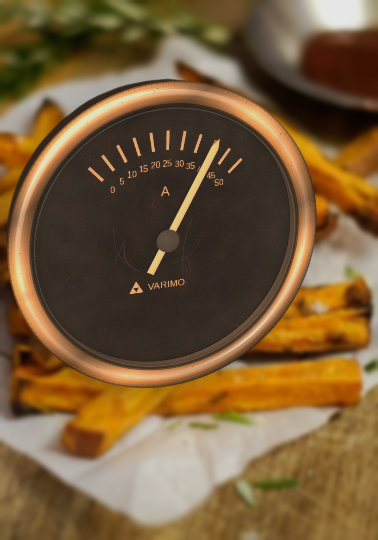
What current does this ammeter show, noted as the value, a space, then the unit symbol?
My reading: 40 A
